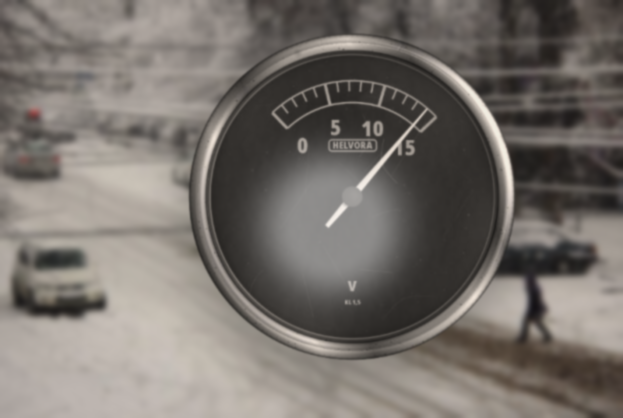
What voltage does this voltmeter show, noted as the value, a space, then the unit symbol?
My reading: 14 V
